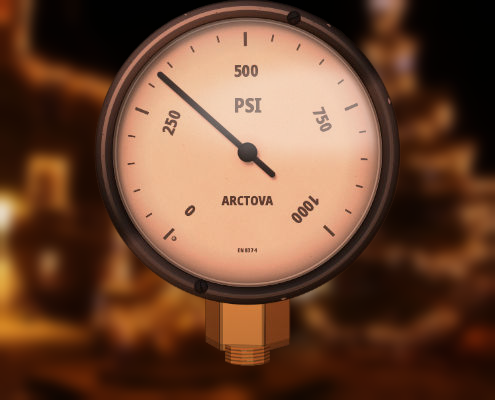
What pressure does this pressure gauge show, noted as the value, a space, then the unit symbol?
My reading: 325 psi
